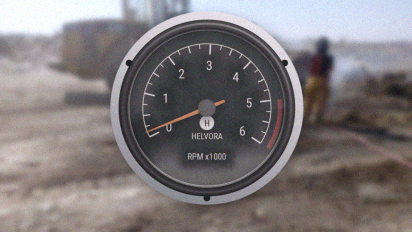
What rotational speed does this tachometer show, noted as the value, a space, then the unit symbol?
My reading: 125 rpm
